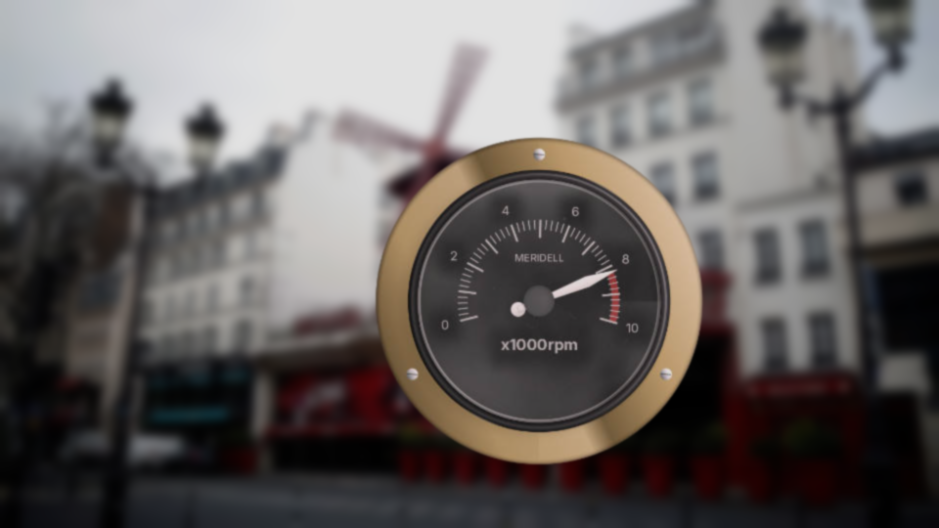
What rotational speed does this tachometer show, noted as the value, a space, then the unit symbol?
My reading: 8200 rpm
